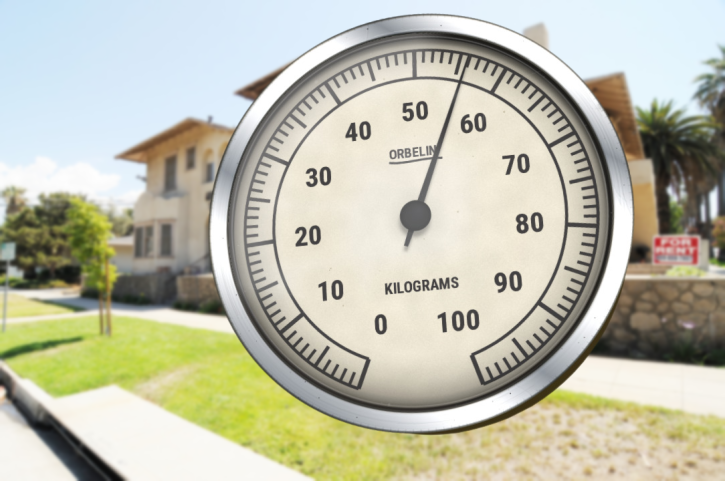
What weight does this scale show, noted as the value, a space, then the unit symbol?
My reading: 56 kg
